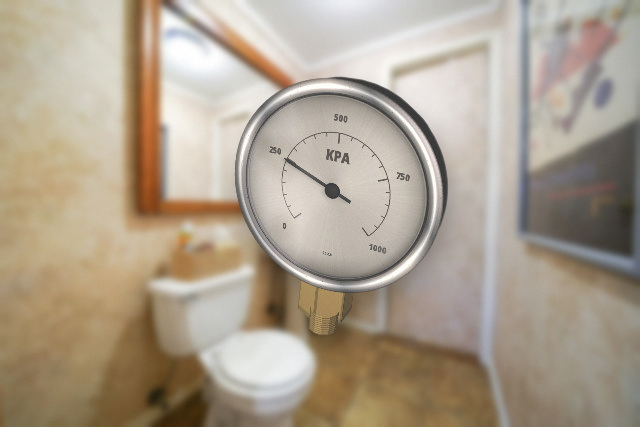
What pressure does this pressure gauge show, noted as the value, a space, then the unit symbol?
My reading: 250 kPa
